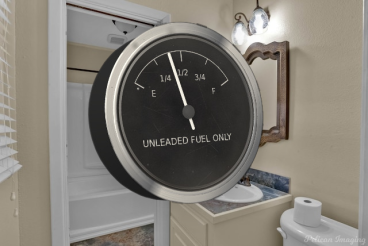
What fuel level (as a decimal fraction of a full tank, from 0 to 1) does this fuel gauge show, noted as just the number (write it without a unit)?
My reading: 0.375
